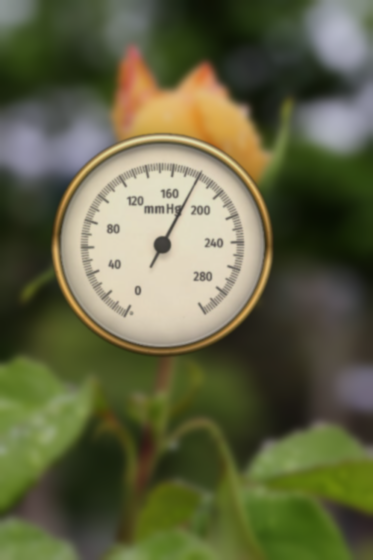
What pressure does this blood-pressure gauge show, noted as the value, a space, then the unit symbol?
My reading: 180 mmHg
